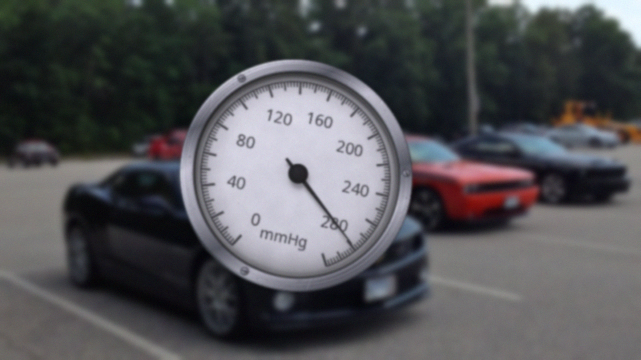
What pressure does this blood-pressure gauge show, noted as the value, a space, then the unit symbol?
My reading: 280 mmHg
